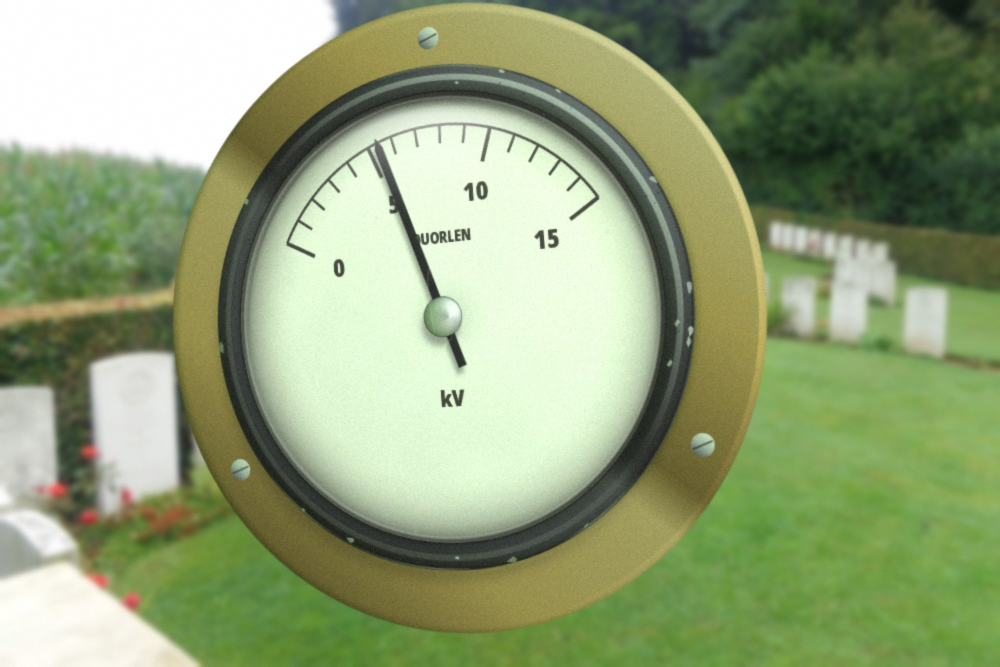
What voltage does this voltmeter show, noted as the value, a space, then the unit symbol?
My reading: 5.5 kV
